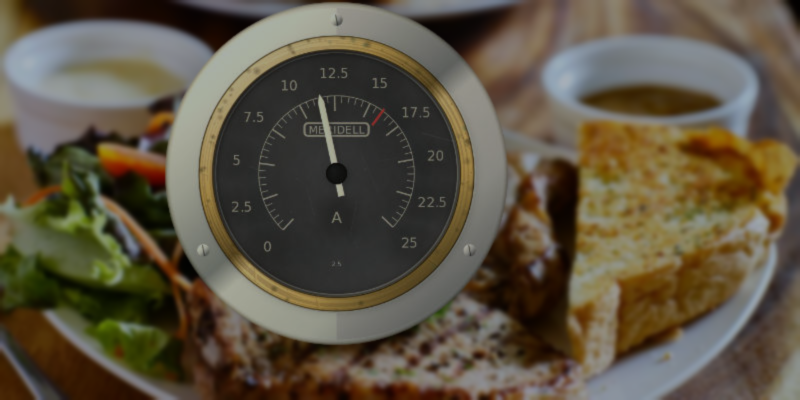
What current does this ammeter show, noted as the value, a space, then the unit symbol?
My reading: 11.5 A
